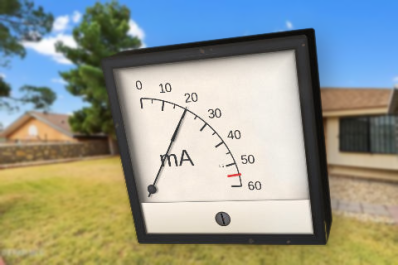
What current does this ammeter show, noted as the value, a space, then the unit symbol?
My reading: 20 mA
